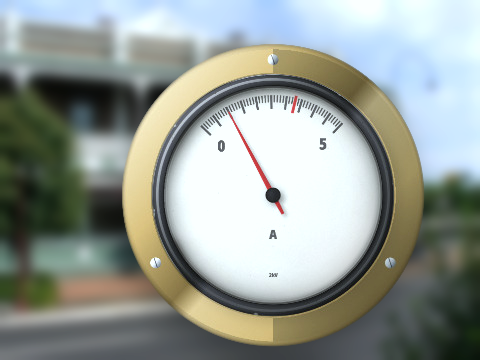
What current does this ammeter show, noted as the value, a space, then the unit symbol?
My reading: 1 A
